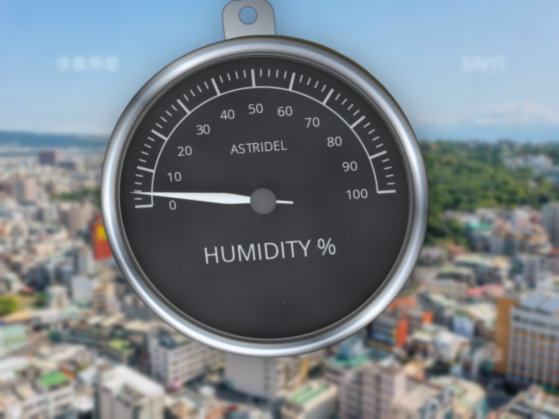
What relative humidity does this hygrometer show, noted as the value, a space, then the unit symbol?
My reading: 4 %
